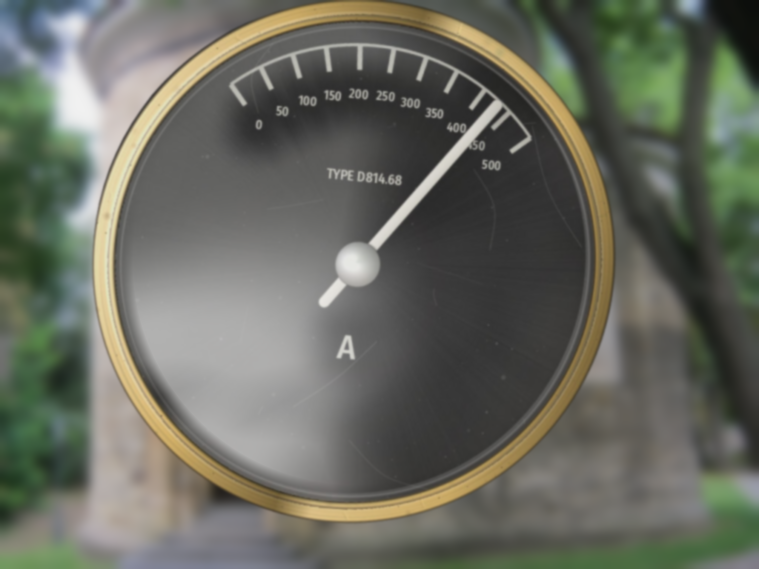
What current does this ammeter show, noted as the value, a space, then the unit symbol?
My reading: 425 A
